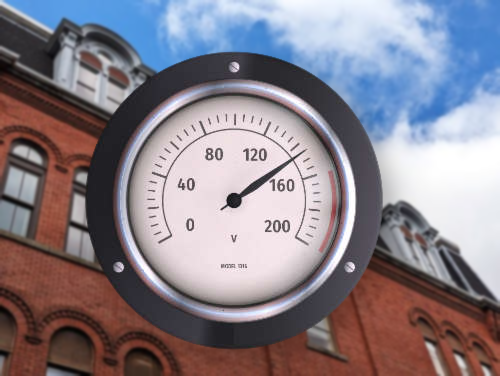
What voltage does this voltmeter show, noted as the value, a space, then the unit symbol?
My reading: 145 V
